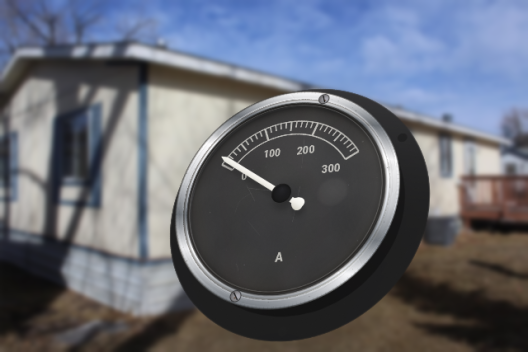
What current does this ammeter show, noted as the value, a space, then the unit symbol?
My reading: 10 A
